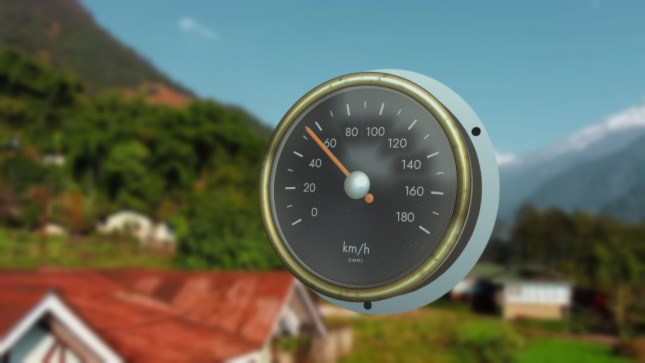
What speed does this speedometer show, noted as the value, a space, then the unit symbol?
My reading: 55 km/h
